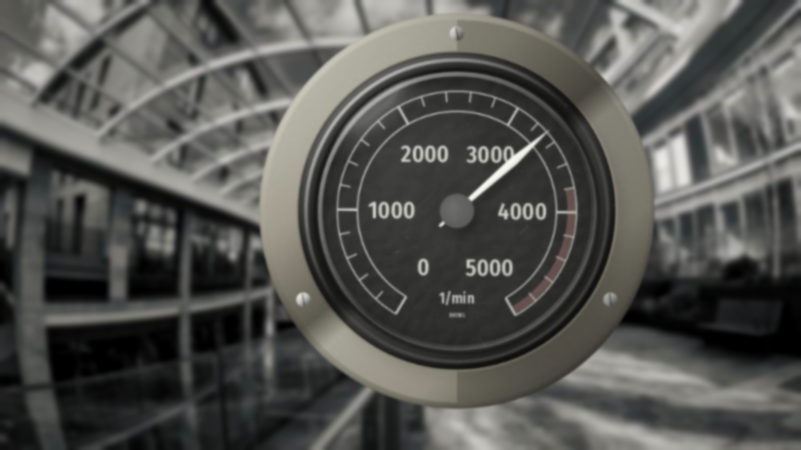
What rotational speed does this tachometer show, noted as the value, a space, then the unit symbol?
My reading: 3300 rpm
